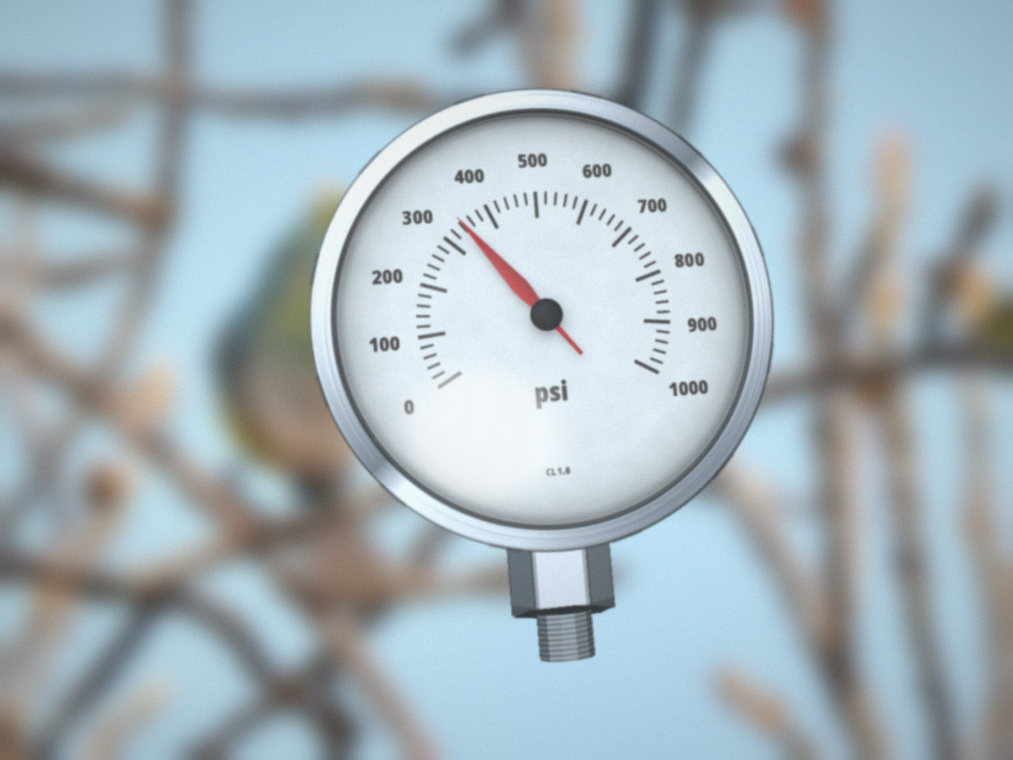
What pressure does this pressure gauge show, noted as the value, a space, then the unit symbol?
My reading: 340 psi
